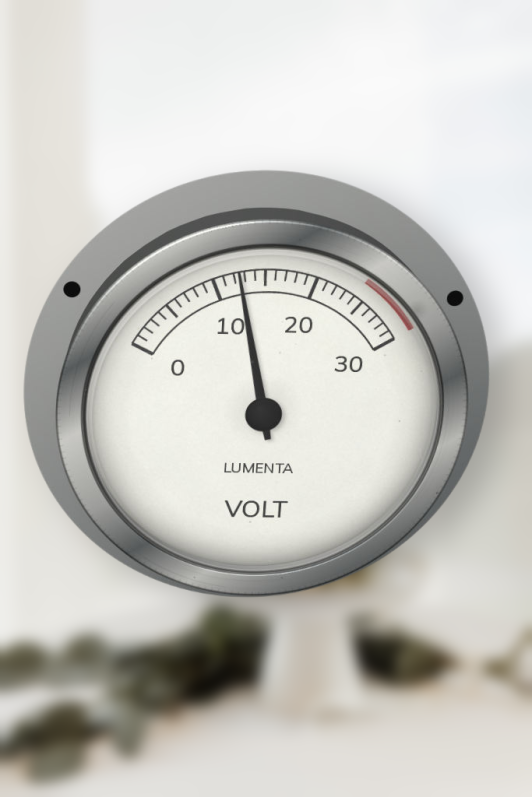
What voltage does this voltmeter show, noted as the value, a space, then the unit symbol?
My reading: 12.5 V
